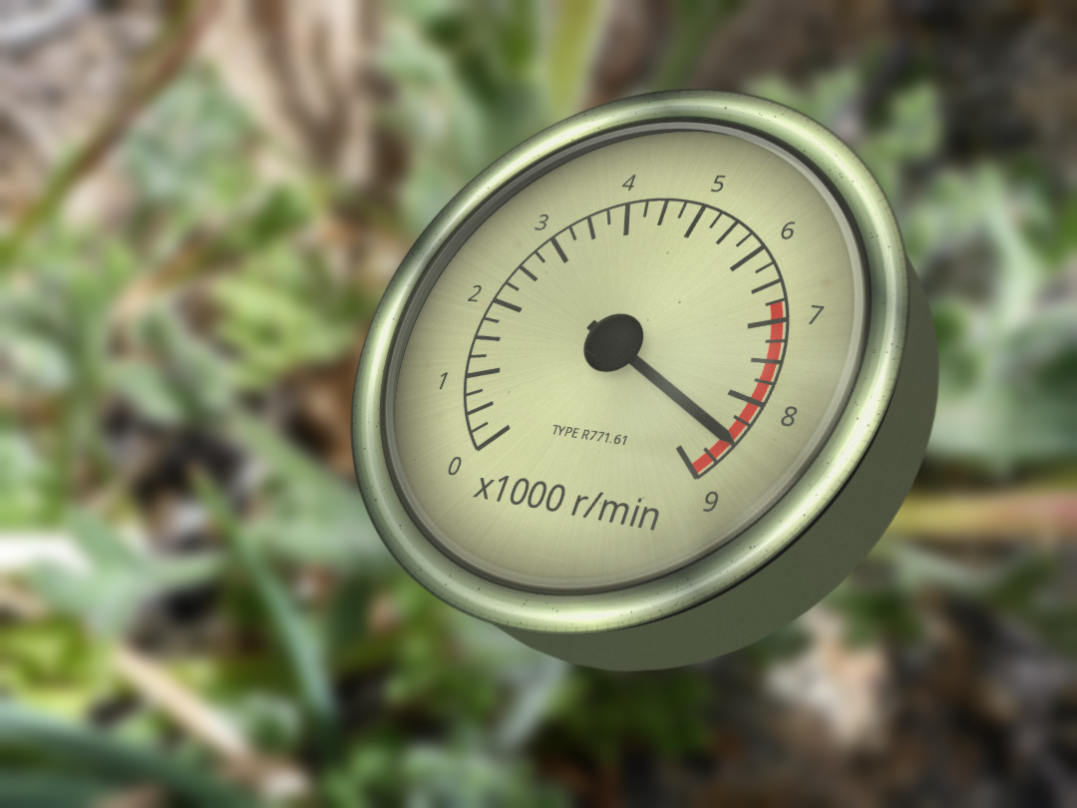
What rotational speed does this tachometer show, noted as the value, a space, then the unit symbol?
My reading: 8500 rpm
